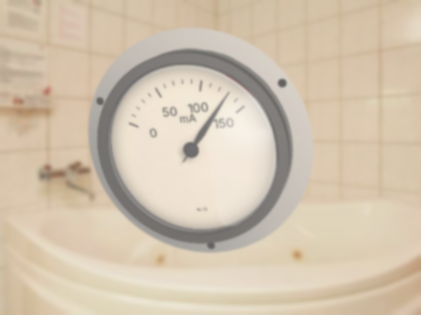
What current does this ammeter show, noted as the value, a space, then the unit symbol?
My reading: 130 mA
